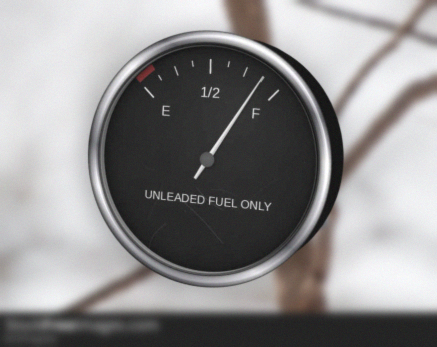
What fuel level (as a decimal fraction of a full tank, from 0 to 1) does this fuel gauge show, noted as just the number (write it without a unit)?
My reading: 0.875
